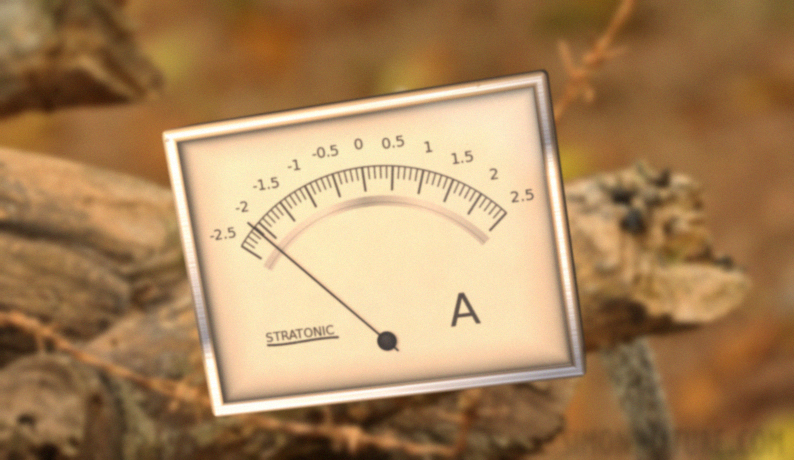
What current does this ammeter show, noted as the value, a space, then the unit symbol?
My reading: -2.1 A
